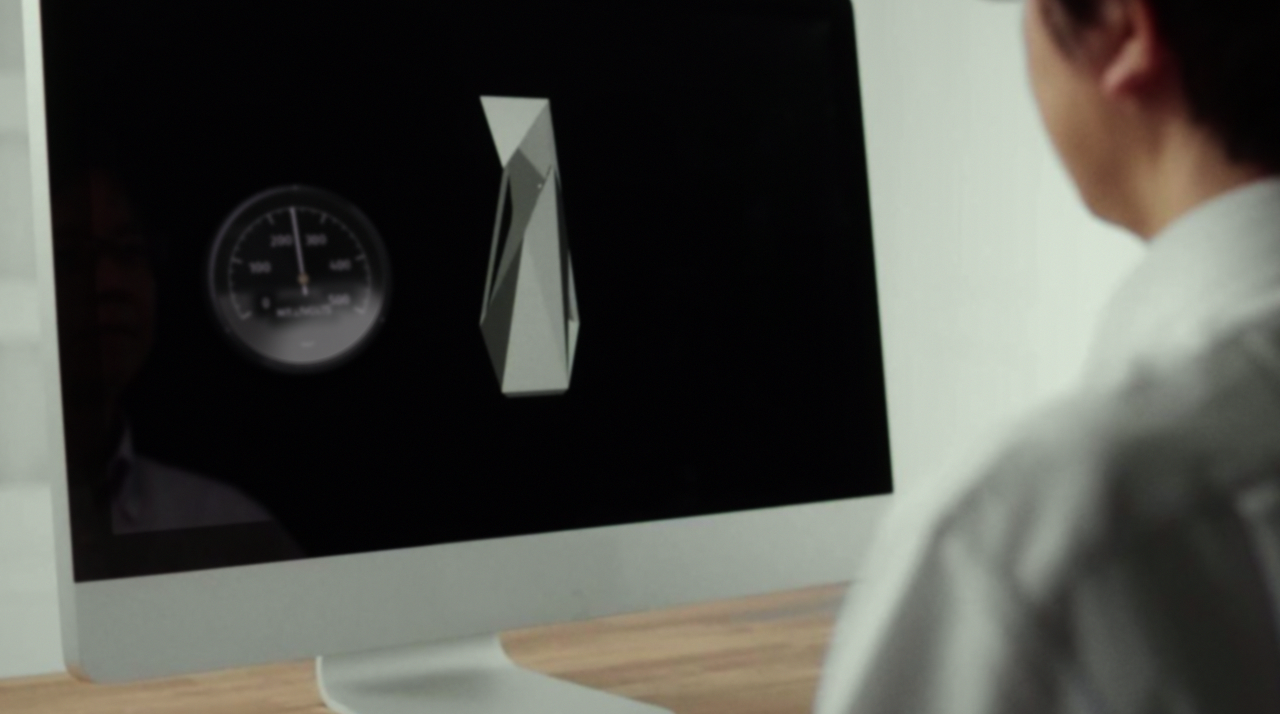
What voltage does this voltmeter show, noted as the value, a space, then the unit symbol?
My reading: 240 mV
